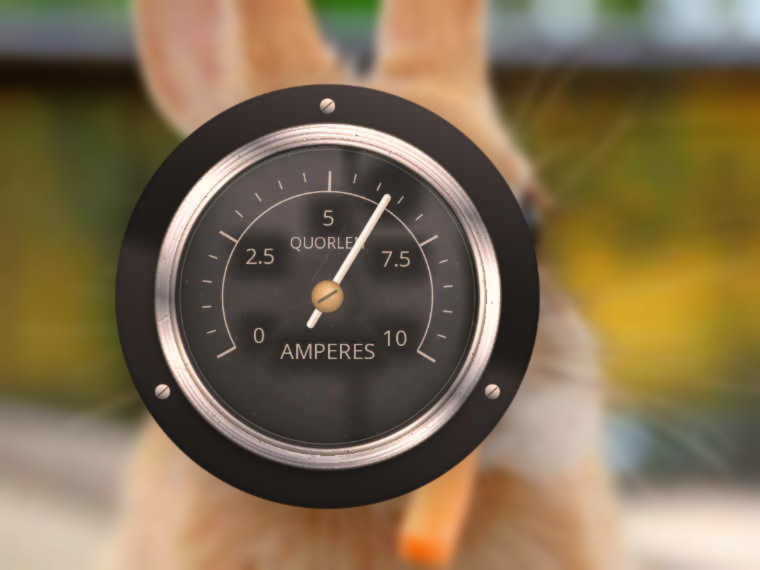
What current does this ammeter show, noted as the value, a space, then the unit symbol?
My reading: 6.25 A
